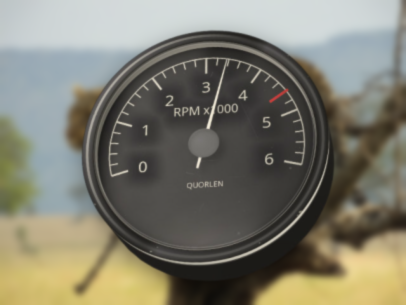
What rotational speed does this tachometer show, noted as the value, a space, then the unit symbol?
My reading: 3400 rpm
